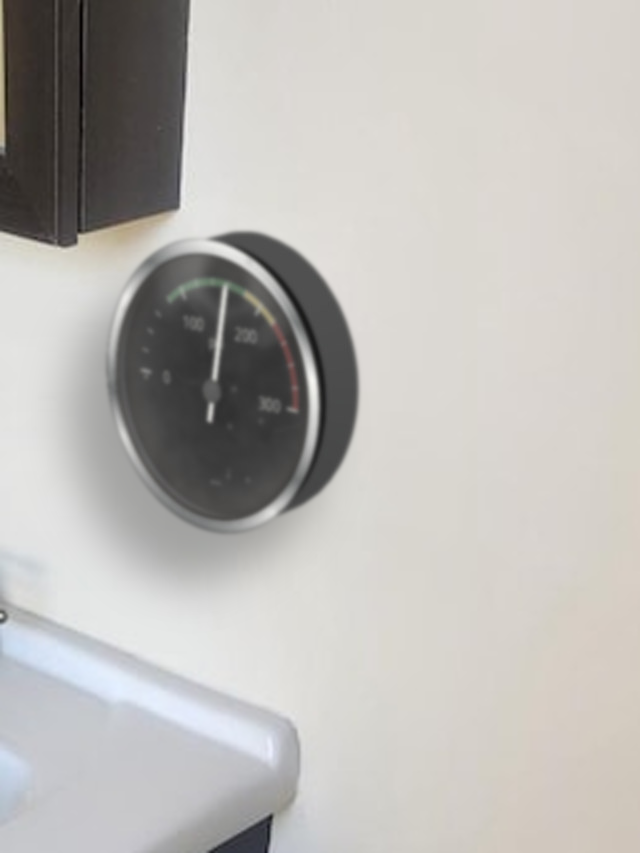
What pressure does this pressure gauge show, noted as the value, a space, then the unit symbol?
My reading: 160 psi
